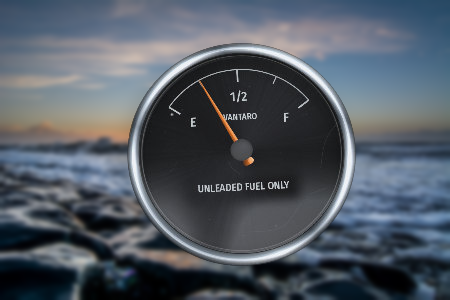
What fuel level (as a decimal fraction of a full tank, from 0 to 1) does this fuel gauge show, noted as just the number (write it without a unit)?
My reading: 0.25
